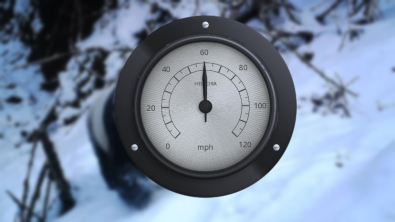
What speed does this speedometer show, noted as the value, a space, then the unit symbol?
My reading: 60 mph
